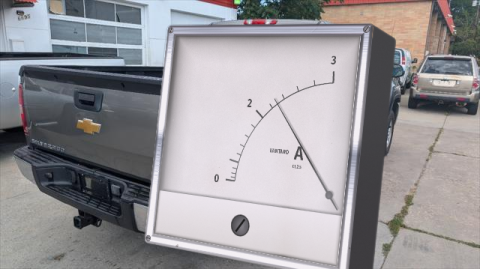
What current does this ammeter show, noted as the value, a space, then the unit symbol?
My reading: 2.3 A
